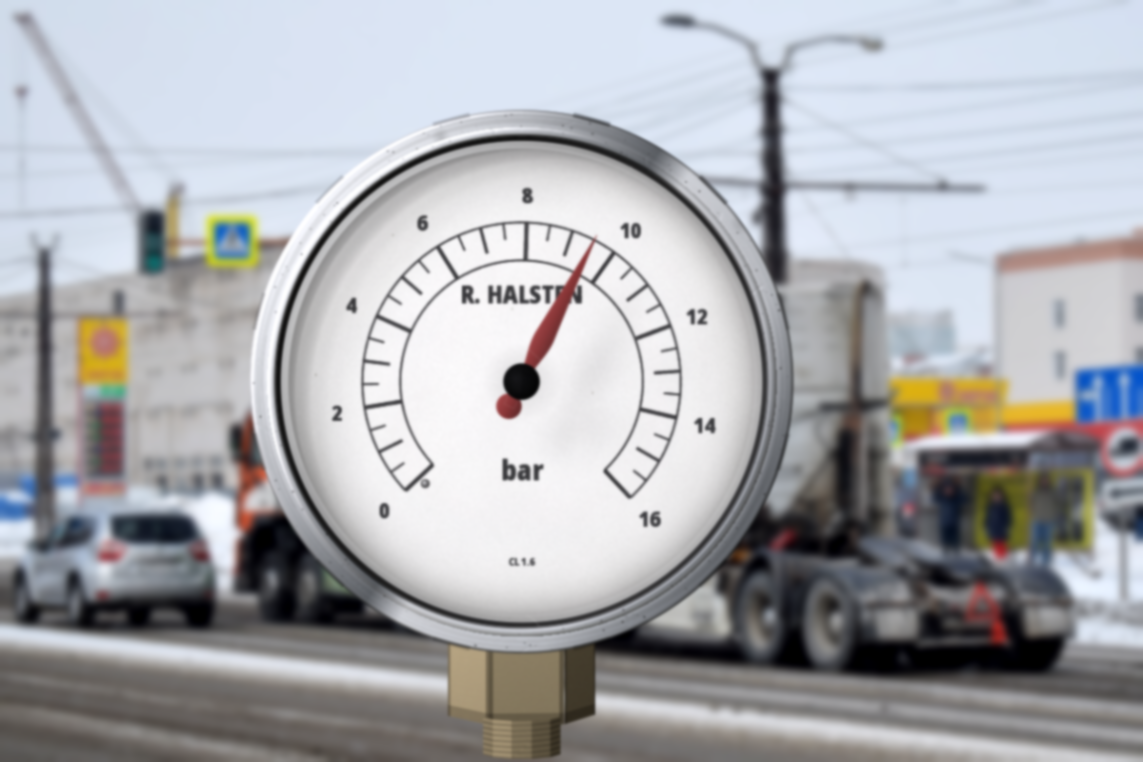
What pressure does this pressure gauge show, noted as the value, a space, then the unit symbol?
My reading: 9.5 bar
